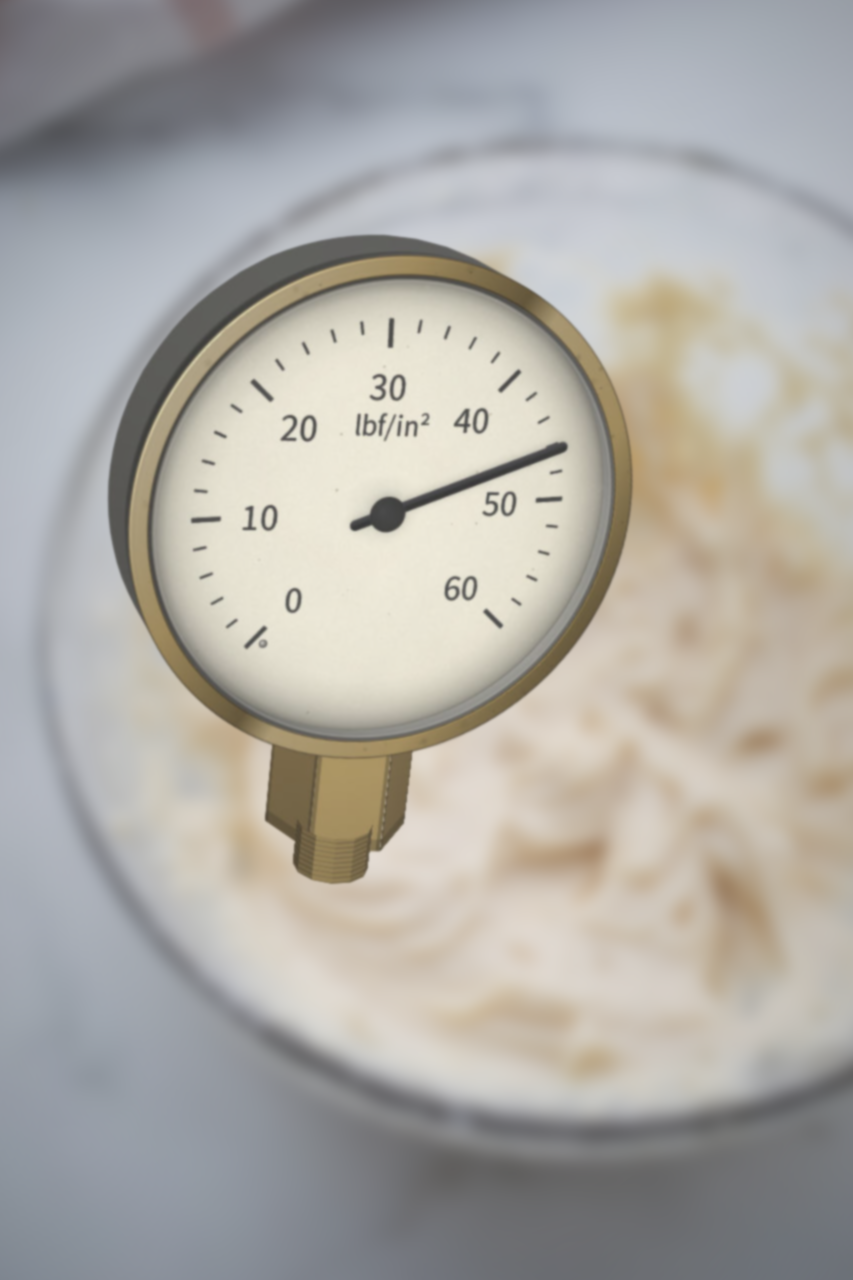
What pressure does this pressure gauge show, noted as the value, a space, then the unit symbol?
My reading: 46 psi
